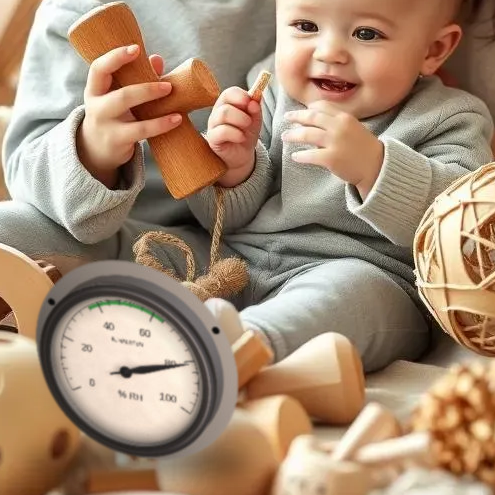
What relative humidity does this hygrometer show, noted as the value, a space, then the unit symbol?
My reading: 80 %
